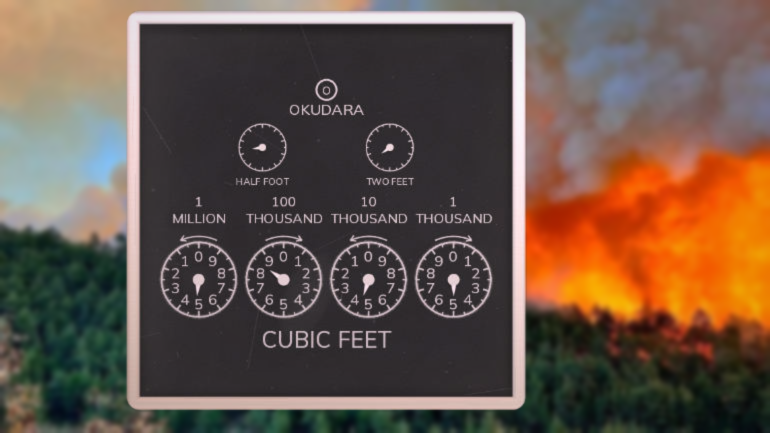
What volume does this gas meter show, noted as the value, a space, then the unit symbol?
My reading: 484500 ft³
